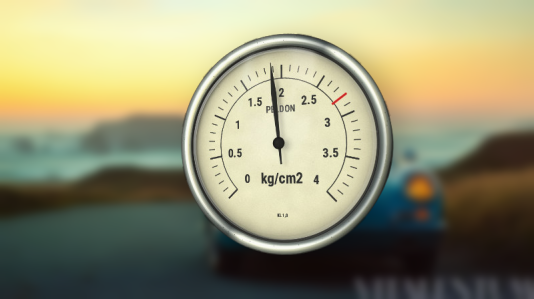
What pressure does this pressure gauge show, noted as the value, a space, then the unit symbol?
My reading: 1.9 kg/cm²
